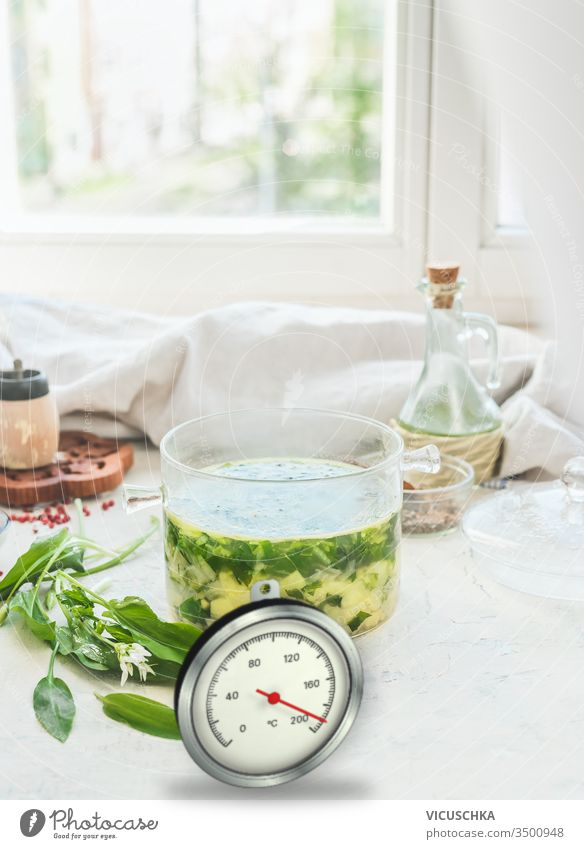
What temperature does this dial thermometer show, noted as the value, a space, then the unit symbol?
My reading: 190 °C
